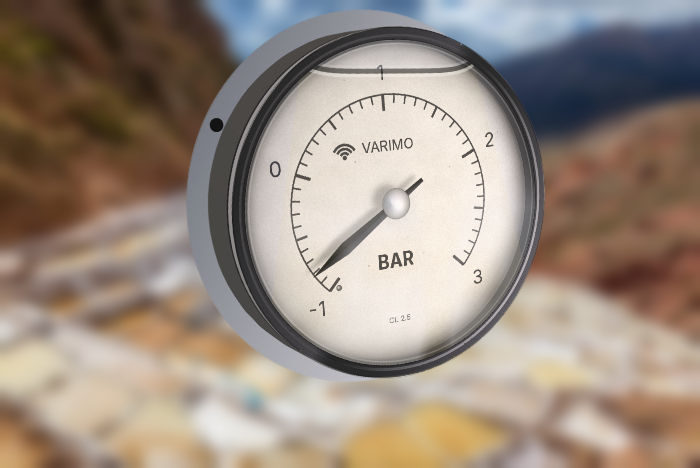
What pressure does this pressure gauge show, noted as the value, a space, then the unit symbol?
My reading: -0.8 bar
